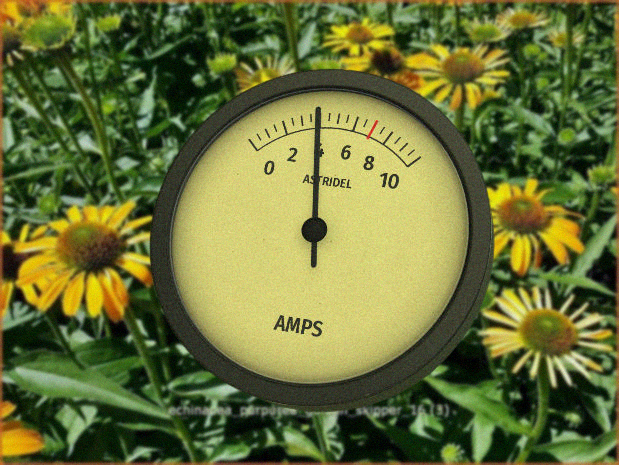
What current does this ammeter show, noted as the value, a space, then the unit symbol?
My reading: 4 A
